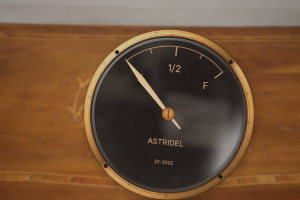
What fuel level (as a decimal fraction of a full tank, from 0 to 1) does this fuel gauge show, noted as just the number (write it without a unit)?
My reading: 0
